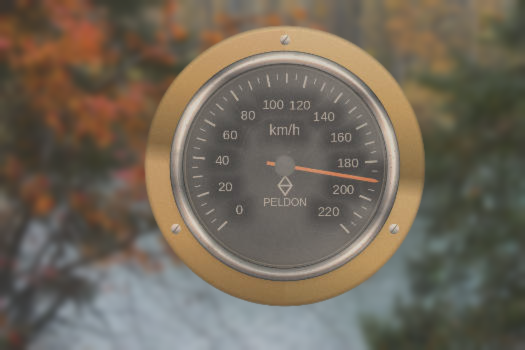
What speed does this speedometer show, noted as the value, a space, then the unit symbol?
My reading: 190 km/h
